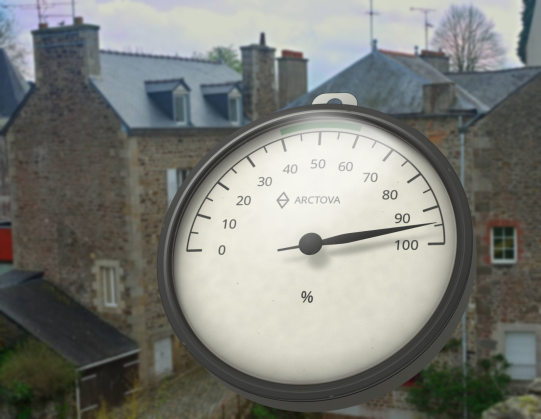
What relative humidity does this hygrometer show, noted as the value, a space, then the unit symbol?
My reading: 95 %
